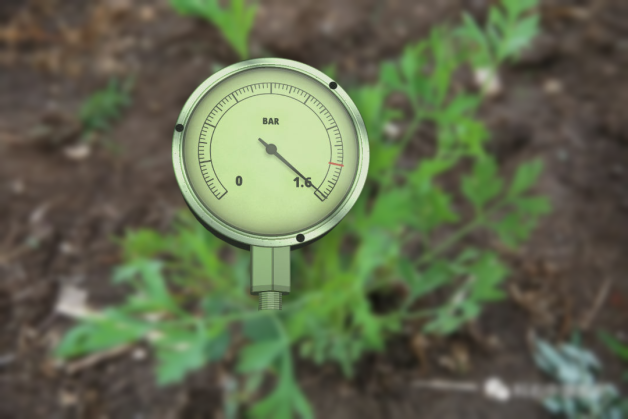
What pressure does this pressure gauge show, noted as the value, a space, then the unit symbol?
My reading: 1.58 bar
